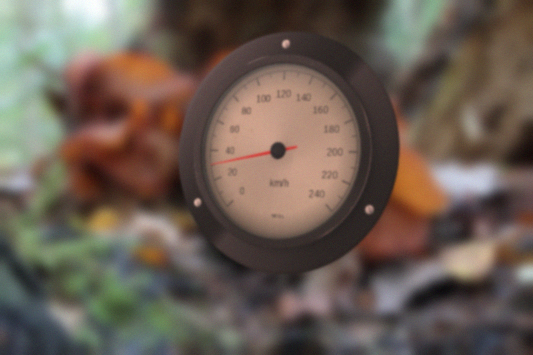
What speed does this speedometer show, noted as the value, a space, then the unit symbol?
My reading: 30 km/h
